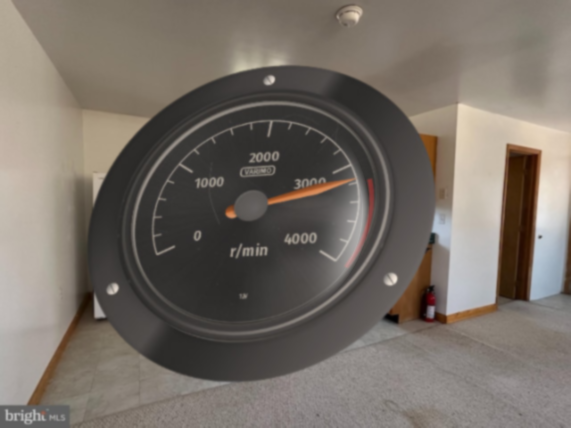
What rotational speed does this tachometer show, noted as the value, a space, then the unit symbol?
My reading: 3200 rpm
